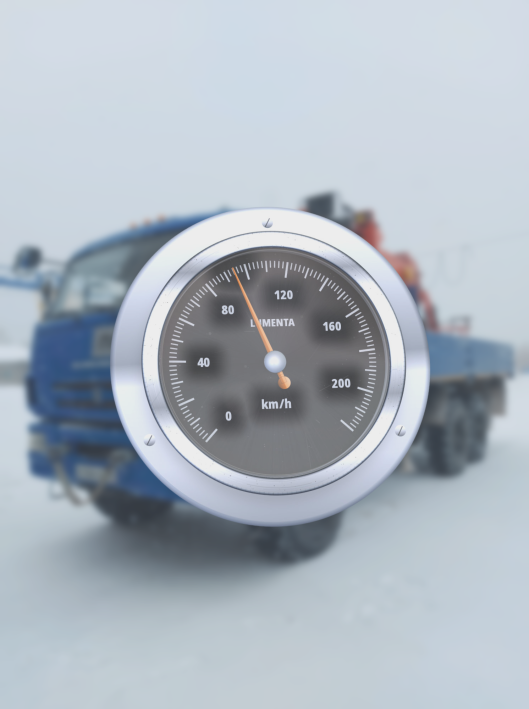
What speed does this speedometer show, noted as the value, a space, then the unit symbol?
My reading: 94 km/h
